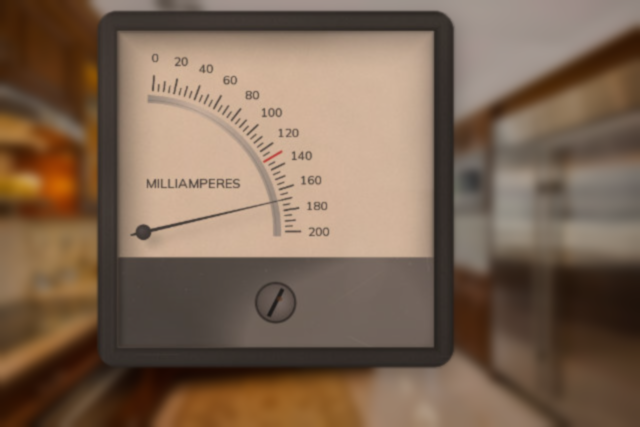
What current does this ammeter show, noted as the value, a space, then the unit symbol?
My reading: 170 mA
